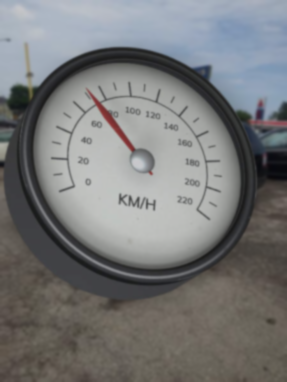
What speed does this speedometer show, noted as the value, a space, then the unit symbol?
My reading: 70 km/h
